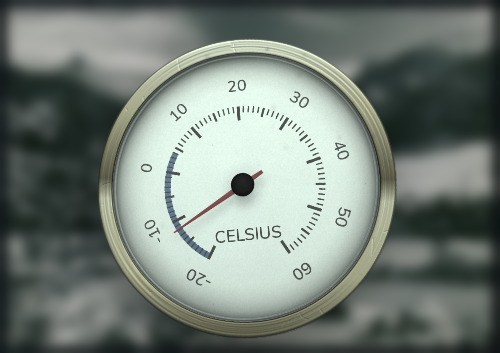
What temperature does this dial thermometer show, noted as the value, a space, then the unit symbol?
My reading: -12 °C
